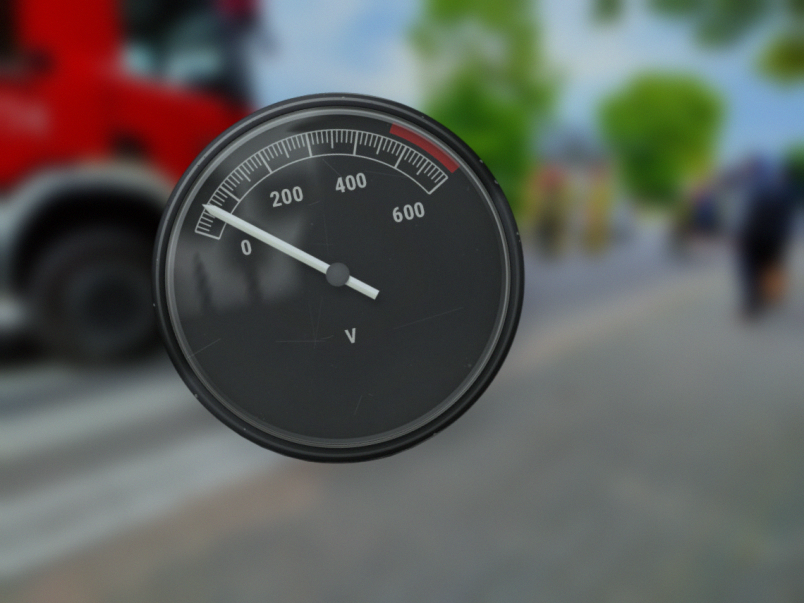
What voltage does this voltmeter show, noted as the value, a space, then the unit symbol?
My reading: 50 V
